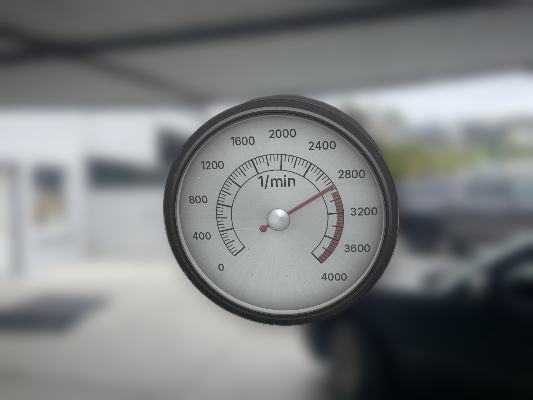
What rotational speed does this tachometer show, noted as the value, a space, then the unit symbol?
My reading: 2800 rpm
